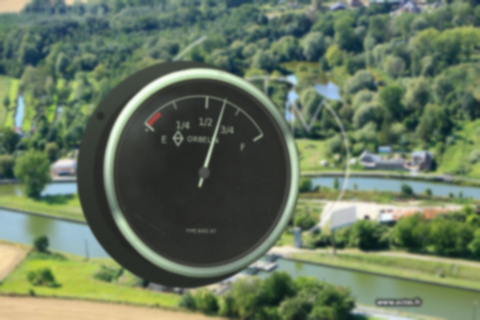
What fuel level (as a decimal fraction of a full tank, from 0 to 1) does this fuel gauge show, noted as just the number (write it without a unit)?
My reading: 0.625
